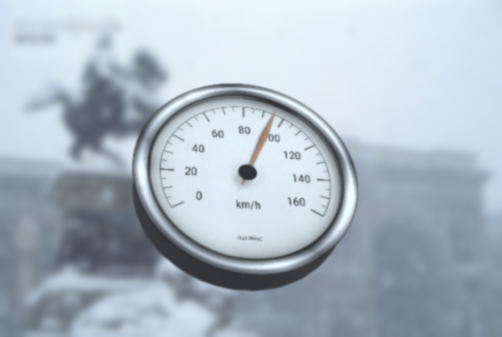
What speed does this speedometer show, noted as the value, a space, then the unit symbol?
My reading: 95 km/h
